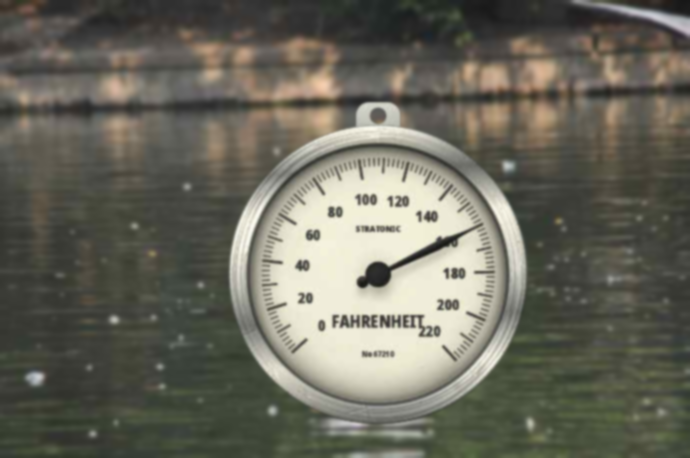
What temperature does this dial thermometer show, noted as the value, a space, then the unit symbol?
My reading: 160 °F
